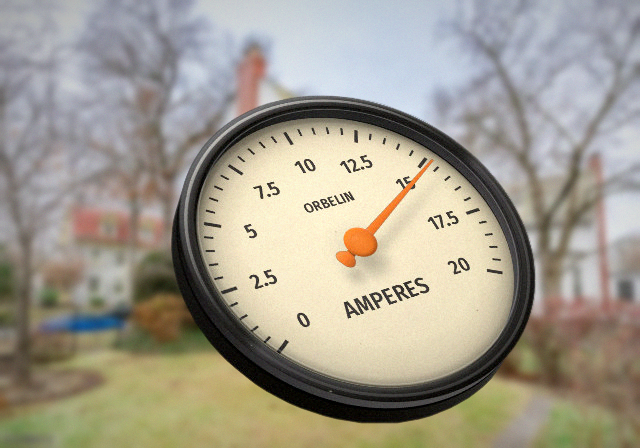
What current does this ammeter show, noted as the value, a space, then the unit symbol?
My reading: 15.25 A
